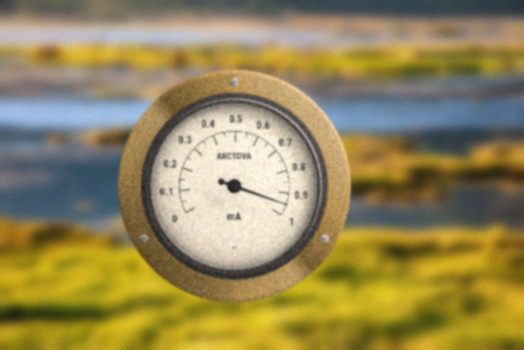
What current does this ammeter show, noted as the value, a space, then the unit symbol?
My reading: 0.95 mA
